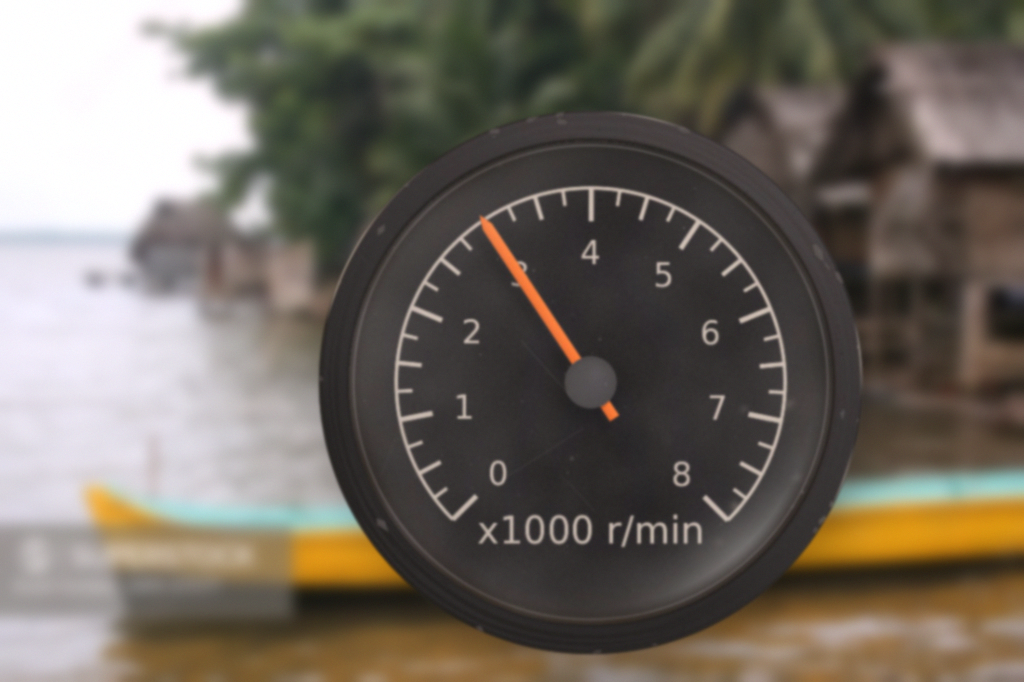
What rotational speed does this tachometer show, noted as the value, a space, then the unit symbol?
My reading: 3000 rpm
